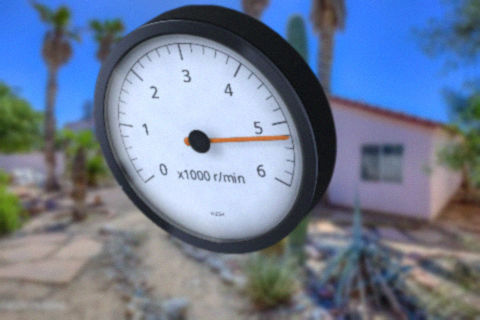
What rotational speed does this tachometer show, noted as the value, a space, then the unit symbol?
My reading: 5200 rpm
